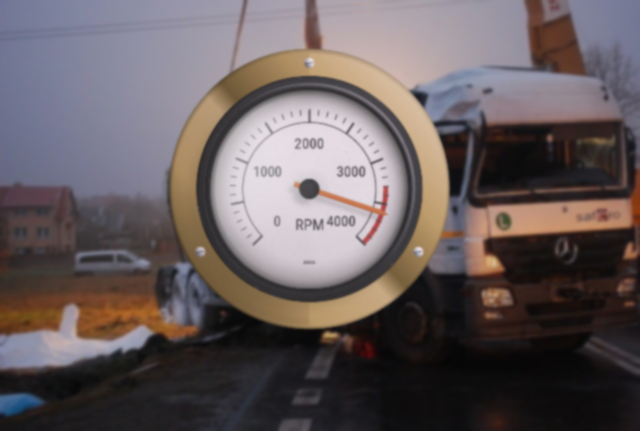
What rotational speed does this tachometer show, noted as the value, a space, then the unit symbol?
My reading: 3600 rpm
